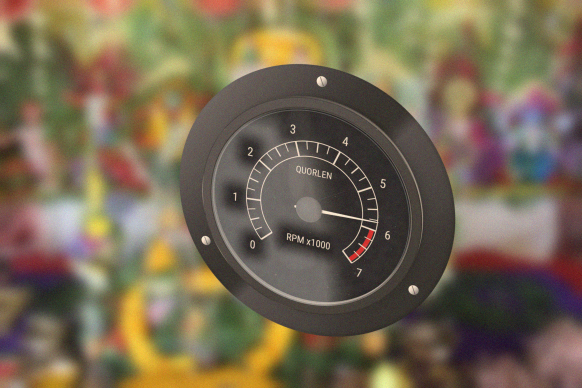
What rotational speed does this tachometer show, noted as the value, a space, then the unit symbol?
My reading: 5750 rpm
